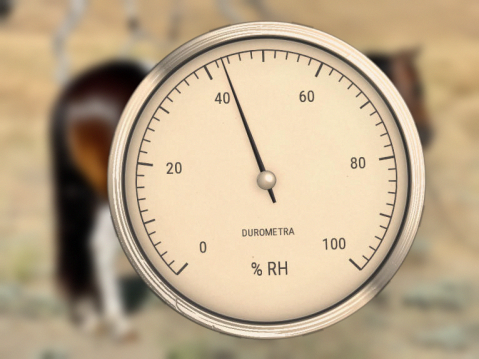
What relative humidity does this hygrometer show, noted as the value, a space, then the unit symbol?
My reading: 43 %
